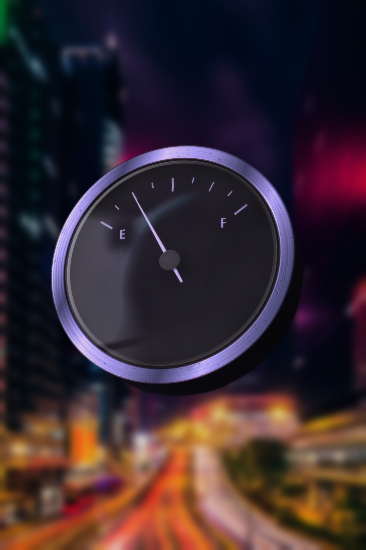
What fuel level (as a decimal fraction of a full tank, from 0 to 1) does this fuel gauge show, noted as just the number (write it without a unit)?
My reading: 0.25
